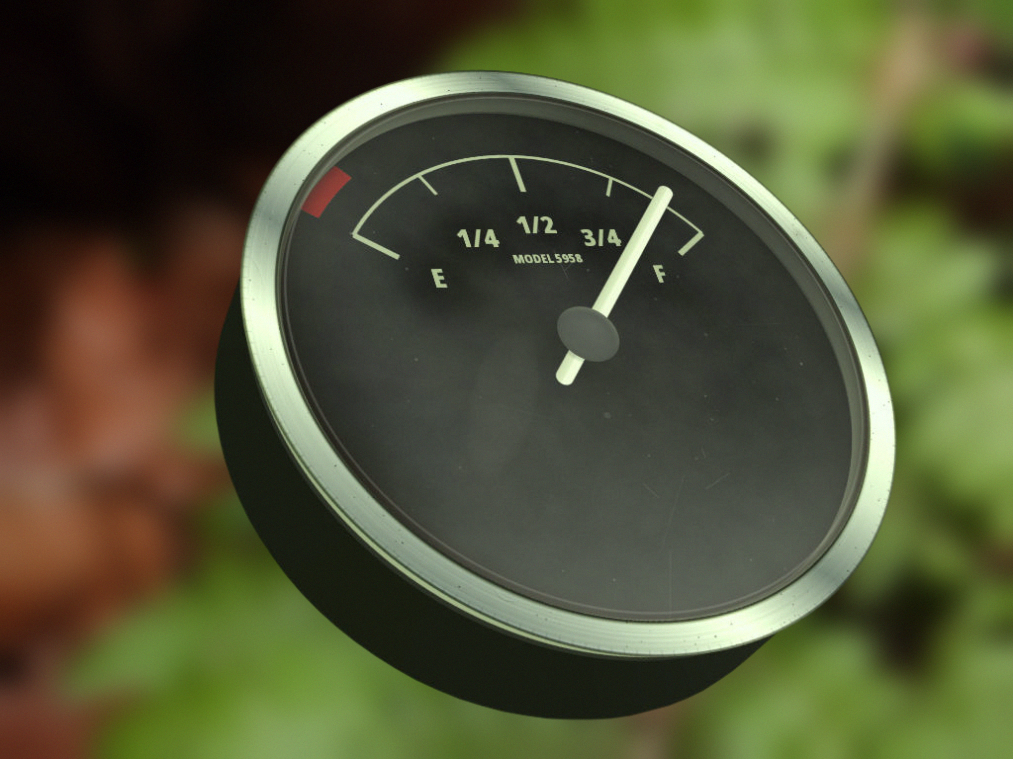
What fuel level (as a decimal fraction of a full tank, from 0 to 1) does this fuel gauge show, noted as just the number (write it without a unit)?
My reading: 0.875
